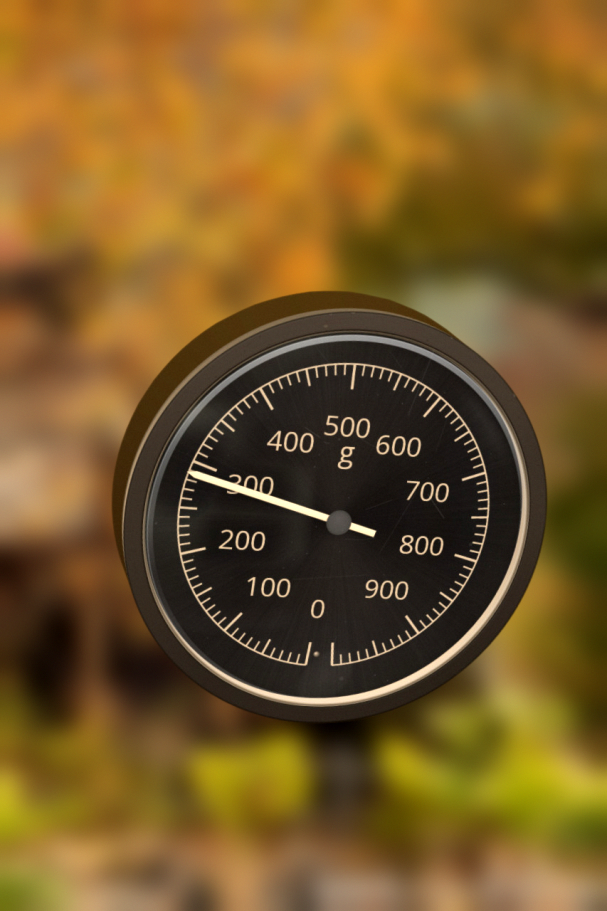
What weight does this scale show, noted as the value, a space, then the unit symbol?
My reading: 290 g
